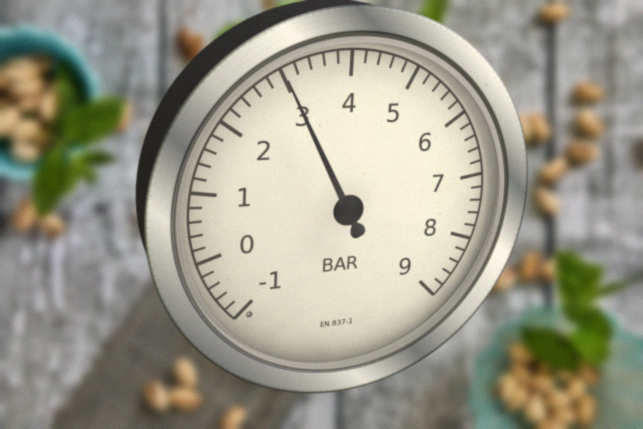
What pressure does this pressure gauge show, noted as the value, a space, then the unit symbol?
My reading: 3 bar
